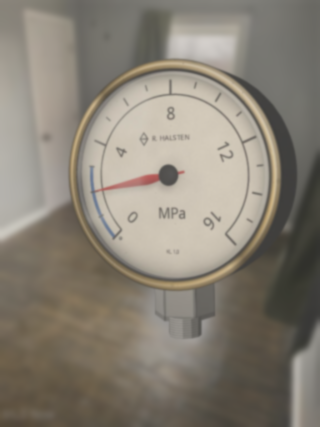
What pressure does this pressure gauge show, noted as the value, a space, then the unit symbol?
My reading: 2 MPa
